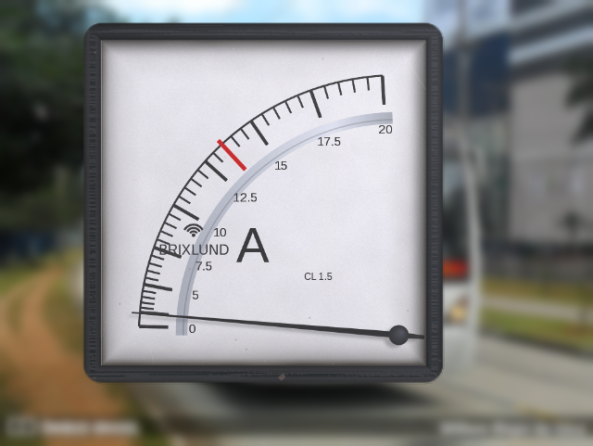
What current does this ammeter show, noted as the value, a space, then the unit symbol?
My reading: 2.5 A
